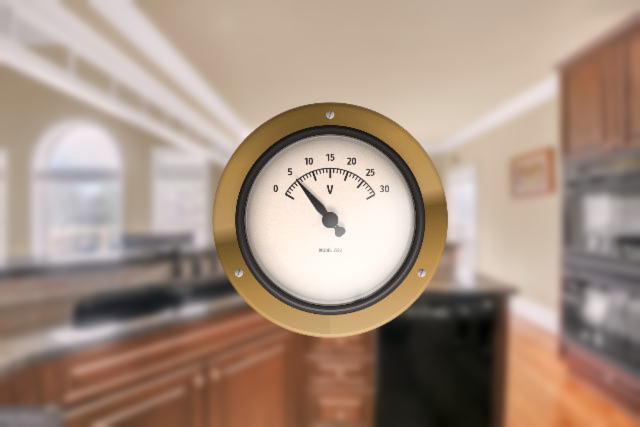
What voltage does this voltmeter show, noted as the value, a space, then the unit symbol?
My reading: 5 V
